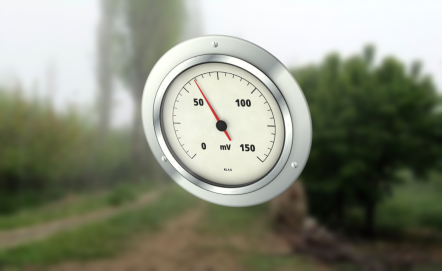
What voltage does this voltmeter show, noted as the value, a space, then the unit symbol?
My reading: 60 mV
